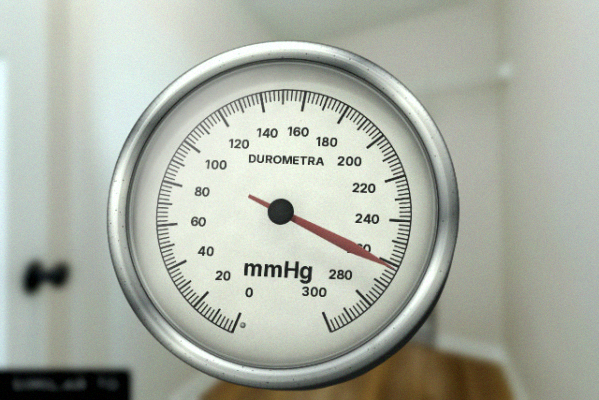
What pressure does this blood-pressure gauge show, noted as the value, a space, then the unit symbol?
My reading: 262 mmHg
